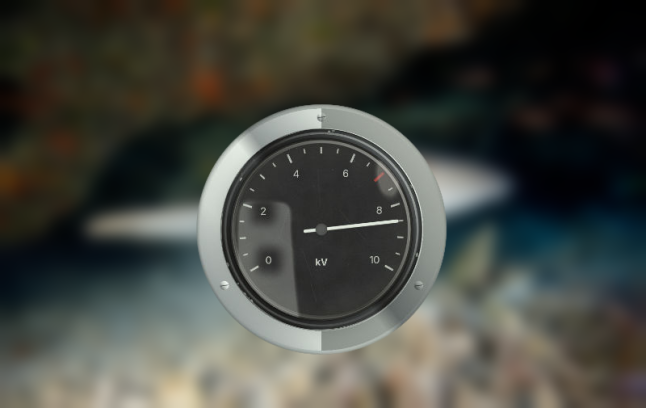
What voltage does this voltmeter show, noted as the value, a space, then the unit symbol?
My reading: 8.5 kV
